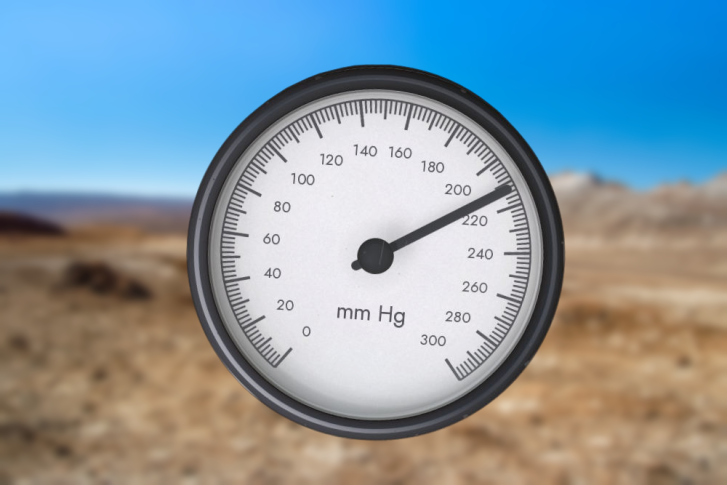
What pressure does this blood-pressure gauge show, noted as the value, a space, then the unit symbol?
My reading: 212 mmHg
